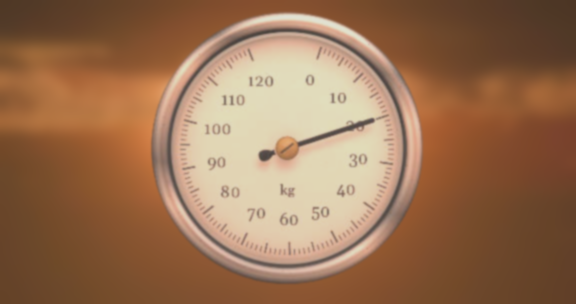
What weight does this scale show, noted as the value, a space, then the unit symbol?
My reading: 20 kg
